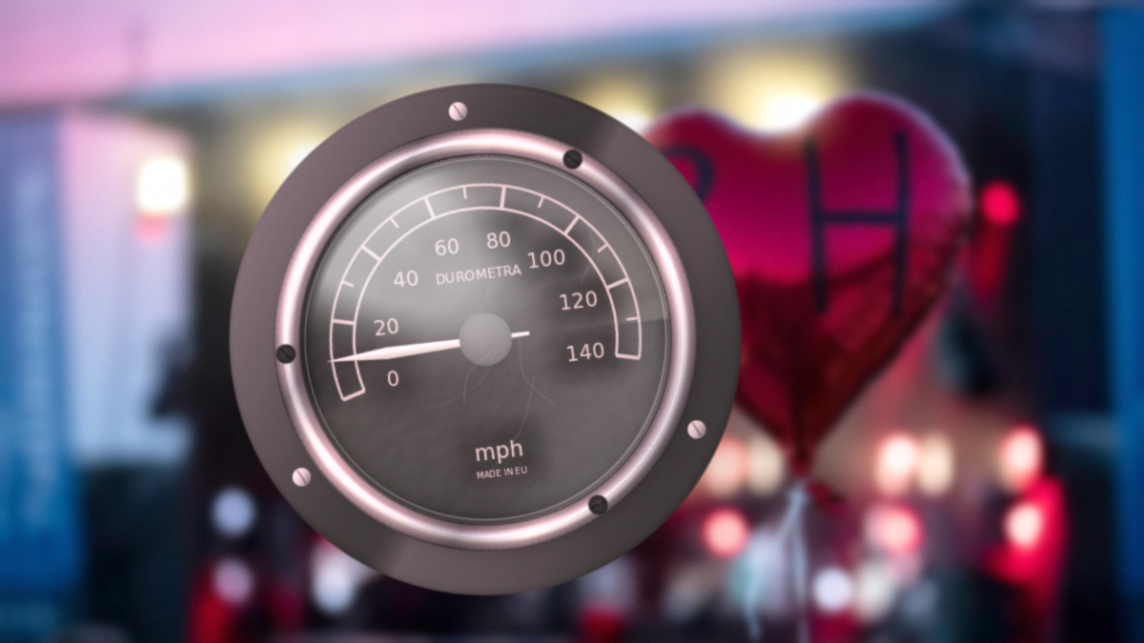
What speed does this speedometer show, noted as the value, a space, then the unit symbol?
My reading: 10 mph
